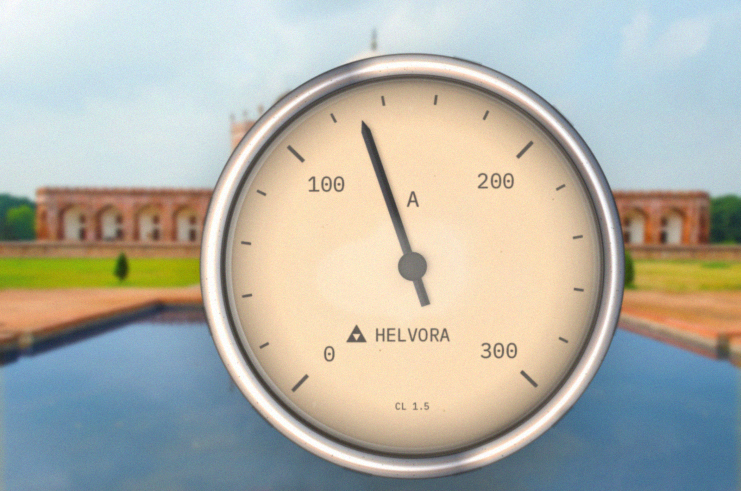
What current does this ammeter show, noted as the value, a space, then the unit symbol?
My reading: 130 A
